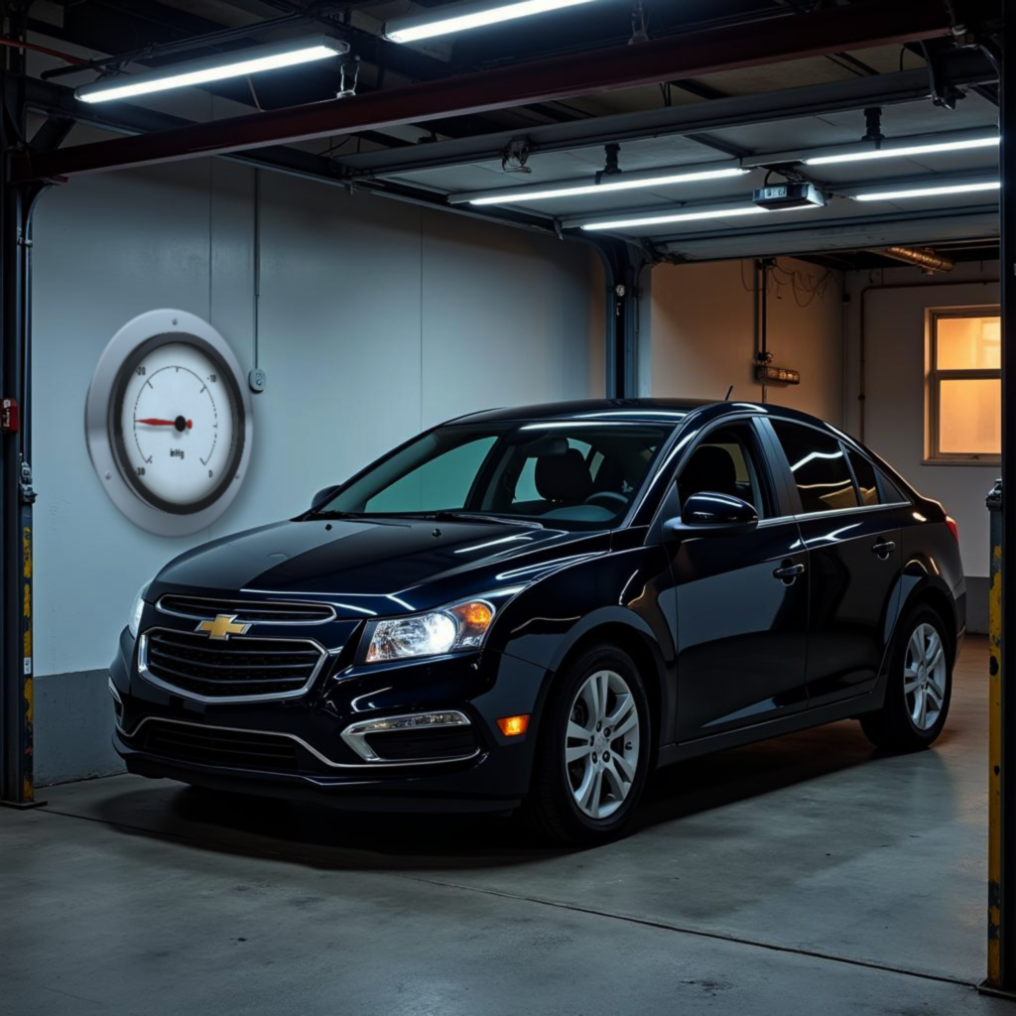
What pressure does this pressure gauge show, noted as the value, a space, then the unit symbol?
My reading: -25 inHg
